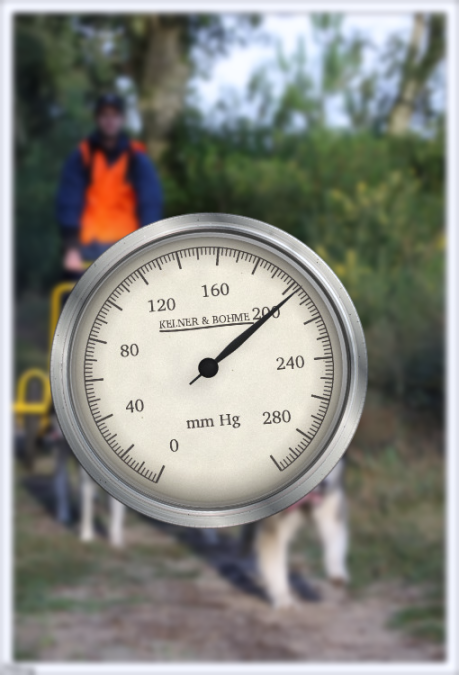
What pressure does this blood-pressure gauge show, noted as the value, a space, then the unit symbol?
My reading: 204 mmHg
